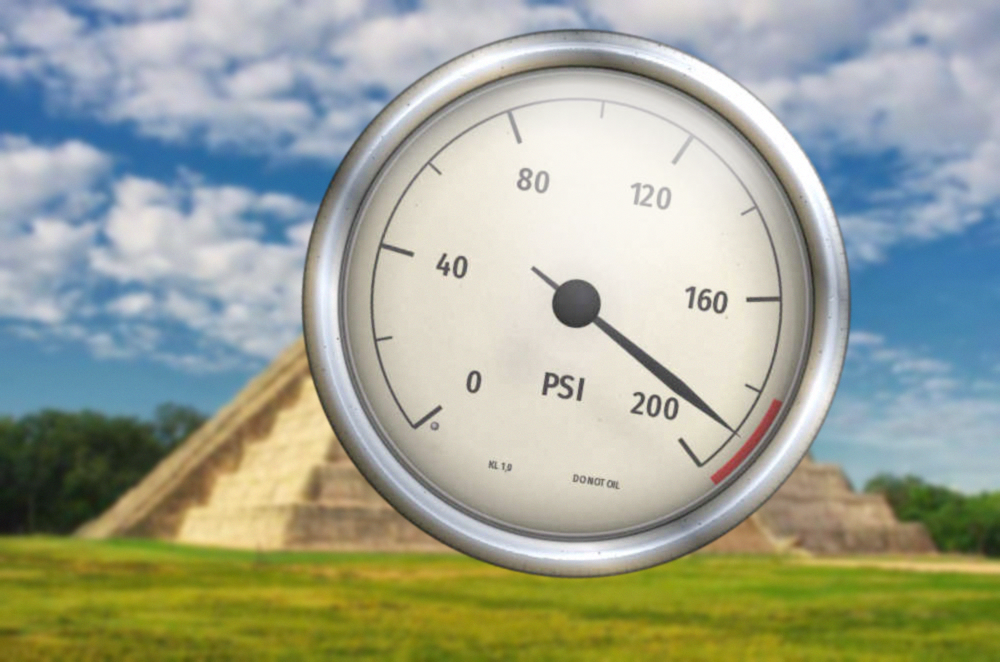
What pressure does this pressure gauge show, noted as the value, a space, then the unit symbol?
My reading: 190 psi
